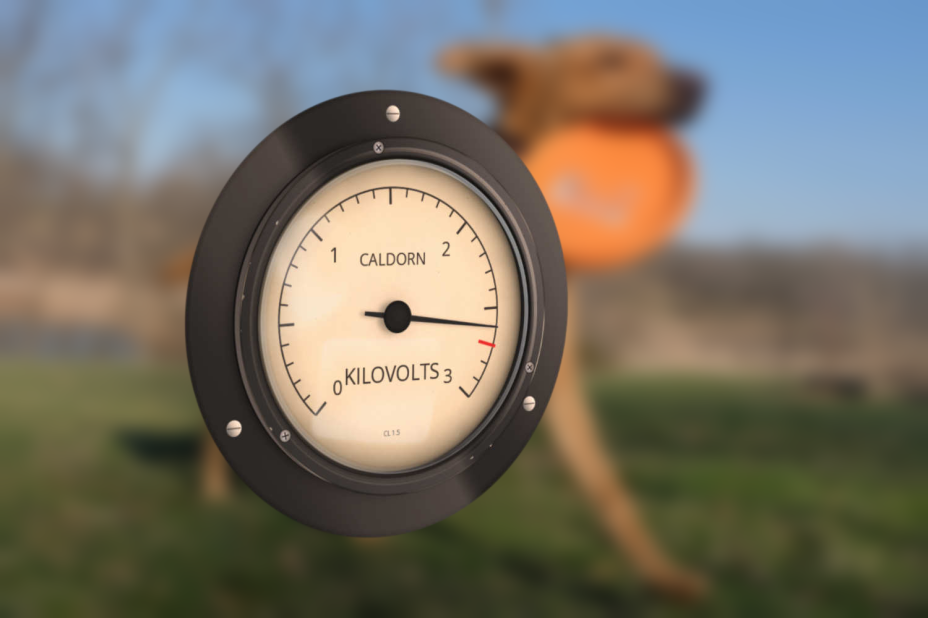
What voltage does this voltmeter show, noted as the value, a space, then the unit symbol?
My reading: 2.6 kV
